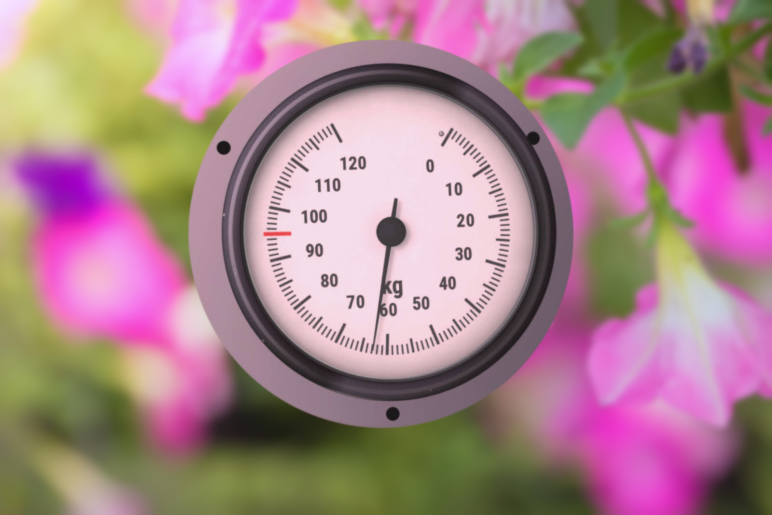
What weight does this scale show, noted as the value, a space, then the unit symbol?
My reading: 63 kg
